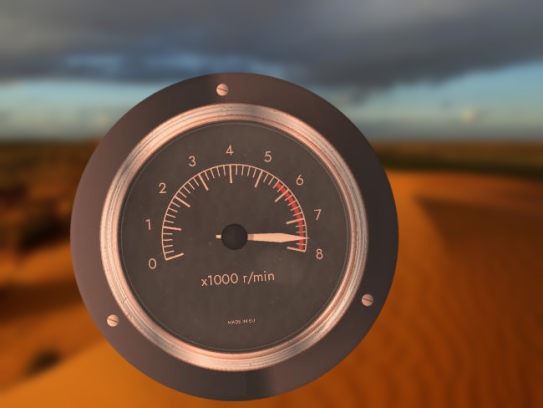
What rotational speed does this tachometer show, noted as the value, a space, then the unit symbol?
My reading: 7600 rpm
